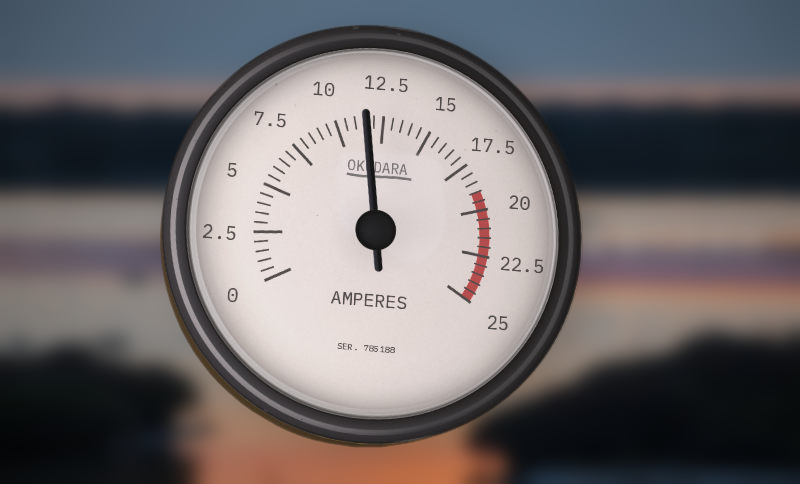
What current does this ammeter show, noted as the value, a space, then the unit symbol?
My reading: 11.5 A
